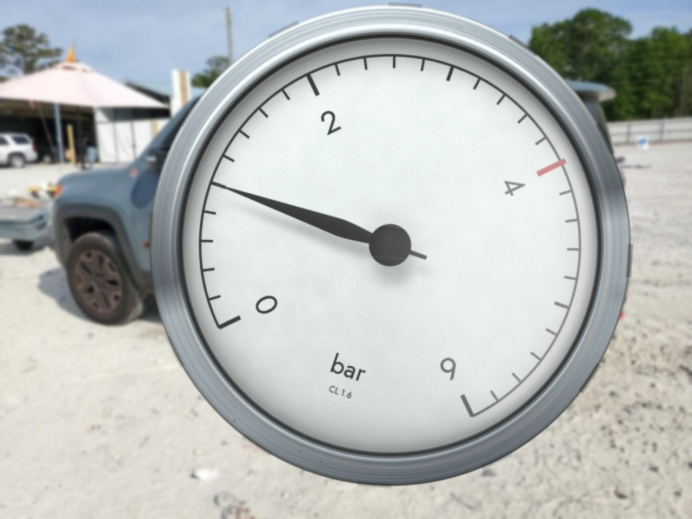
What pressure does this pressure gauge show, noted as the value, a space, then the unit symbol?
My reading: 1 bar
